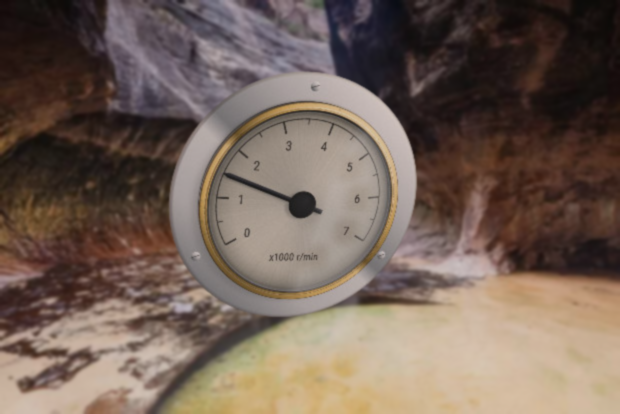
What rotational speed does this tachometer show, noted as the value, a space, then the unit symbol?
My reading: 1500 rpm
